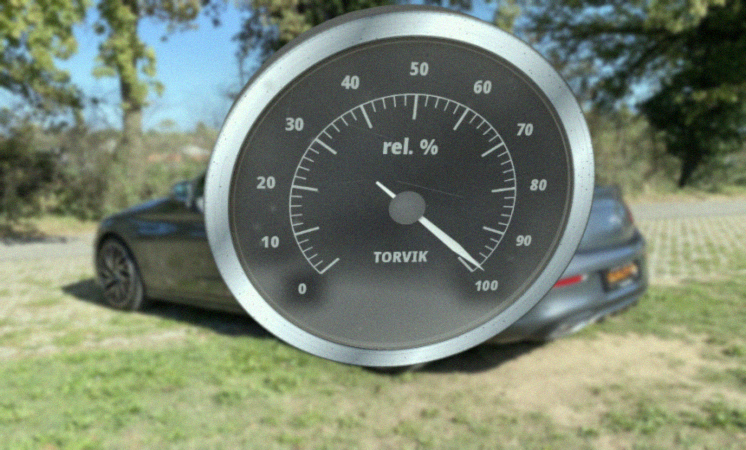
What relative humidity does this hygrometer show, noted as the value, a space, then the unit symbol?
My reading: 98 %
